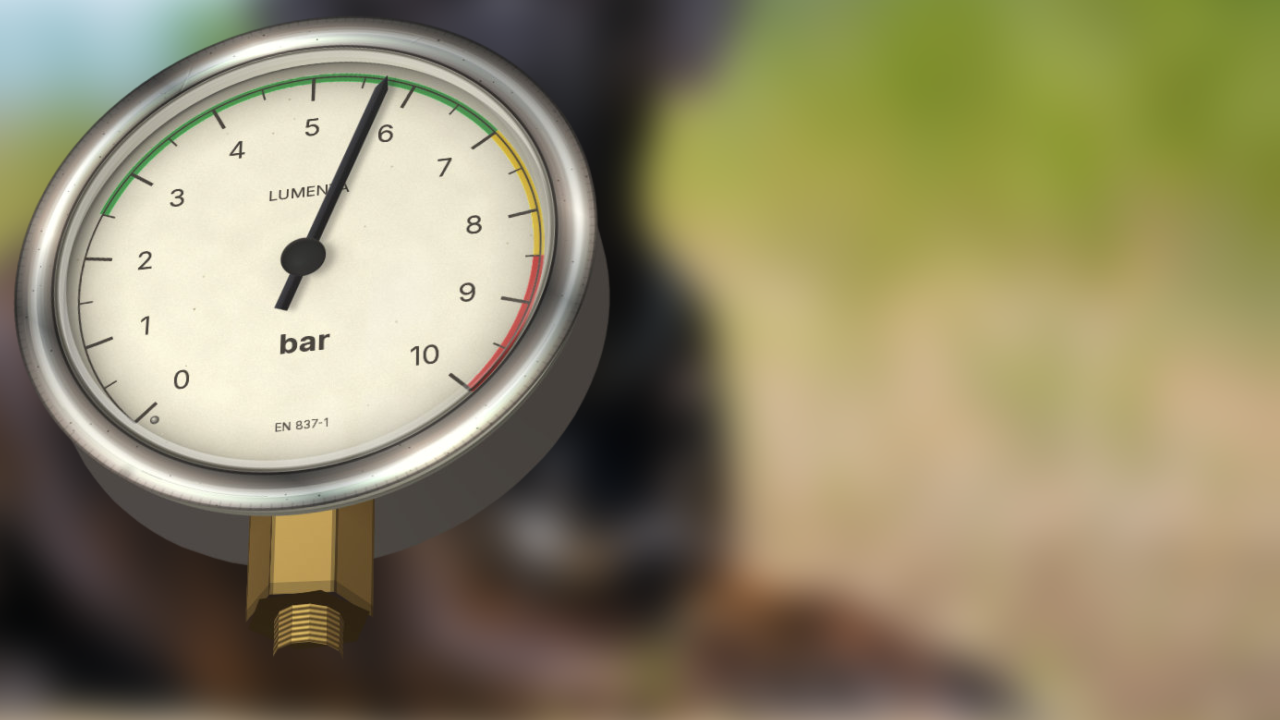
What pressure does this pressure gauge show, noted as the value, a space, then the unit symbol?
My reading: 5.75 bar
